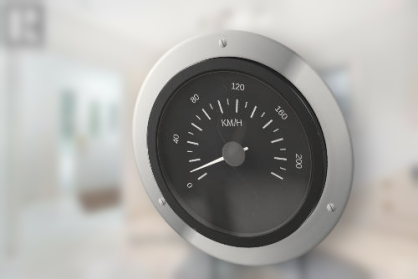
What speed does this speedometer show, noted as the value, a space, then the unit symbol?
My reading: 10 km/h
